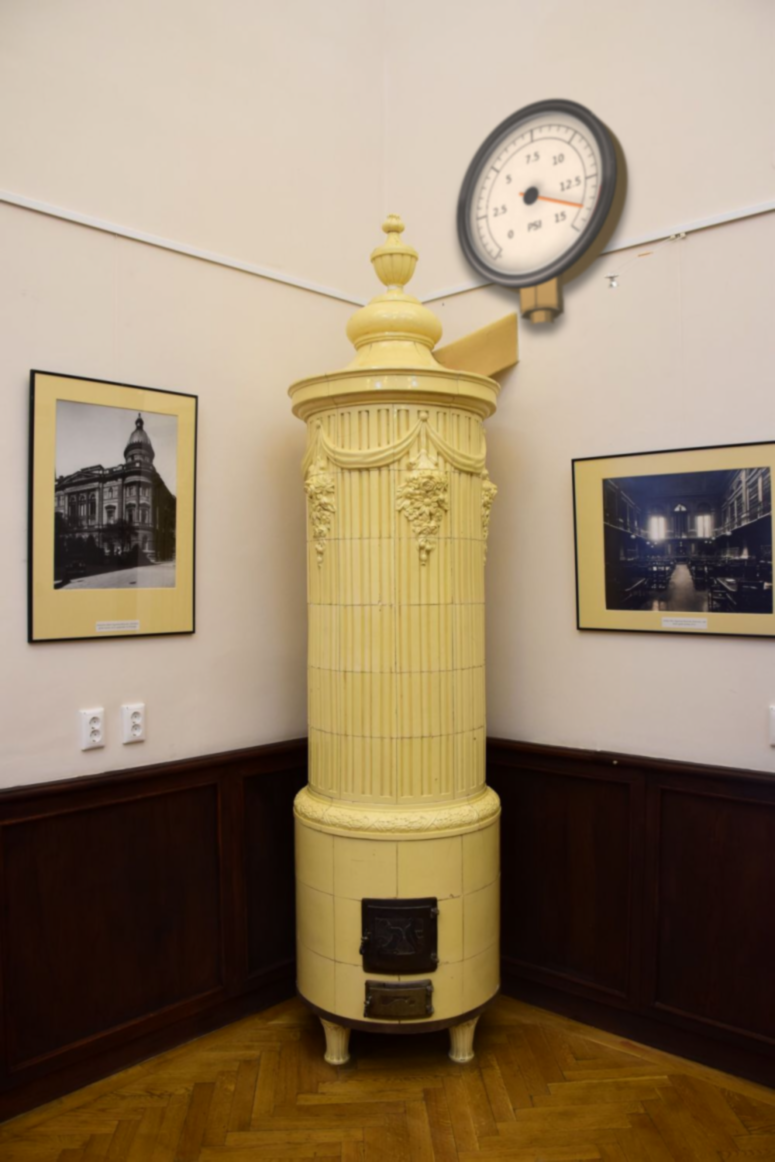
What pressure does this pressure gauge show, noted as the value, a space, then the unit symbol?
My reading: 14 psi
